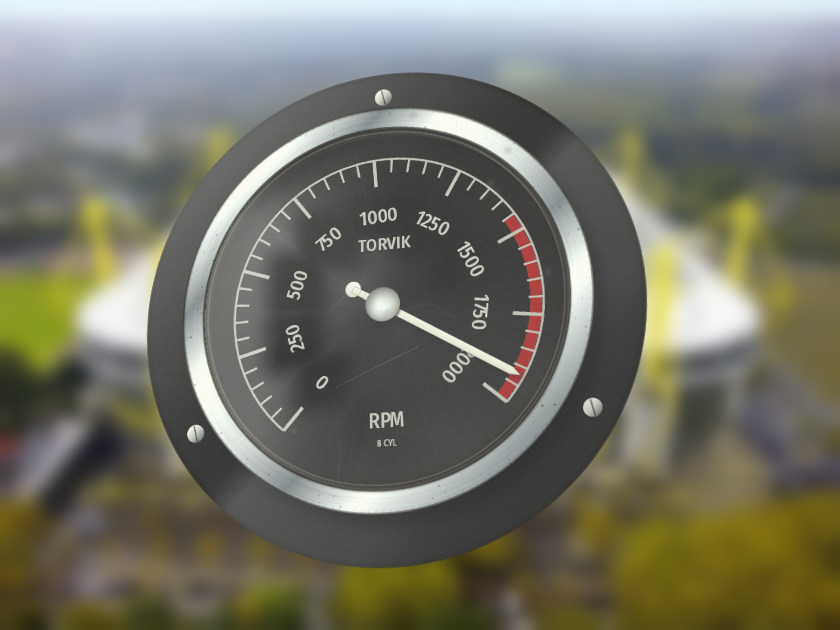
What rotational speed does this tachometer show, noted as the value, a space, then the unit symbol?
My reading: 1925 rpm
